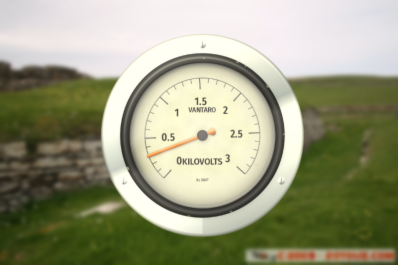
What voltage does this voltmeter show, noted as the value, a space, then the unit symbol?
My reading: 0.3 kV
